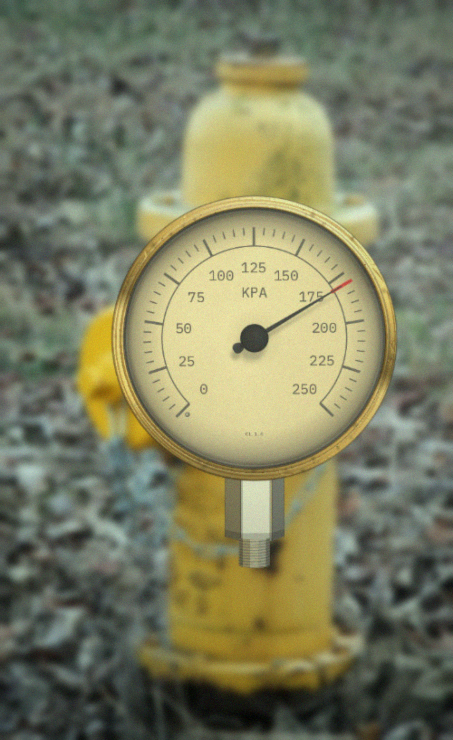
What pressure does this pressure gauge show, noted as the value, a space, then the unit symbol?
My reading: 180 kPa
